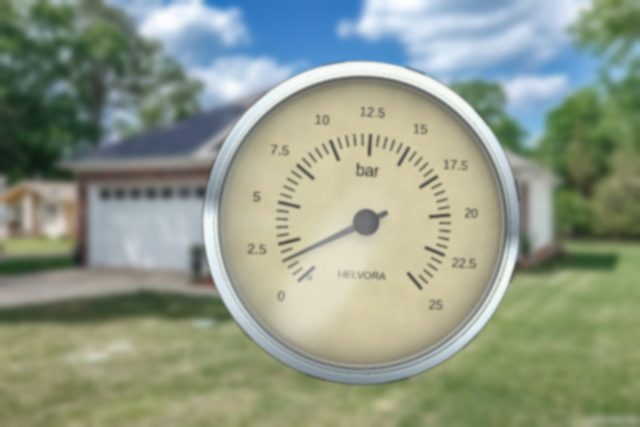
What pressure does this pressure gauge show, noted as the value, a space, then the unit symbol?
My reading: 1.5 bar
